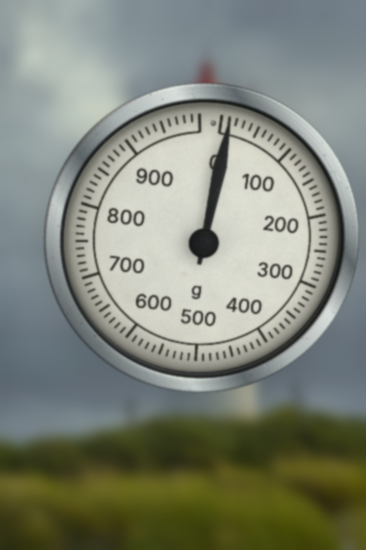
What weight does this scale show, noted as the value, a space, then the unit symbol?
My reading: 10 g
